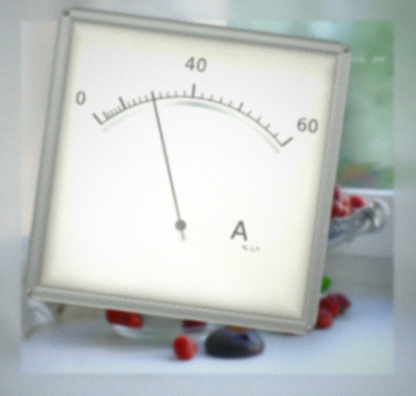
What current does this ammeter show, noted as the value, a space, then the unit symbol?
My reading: 30 A
